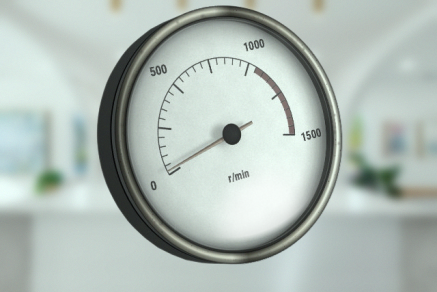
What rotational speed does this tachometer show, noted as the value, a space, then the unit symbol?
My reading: 25 rpm
